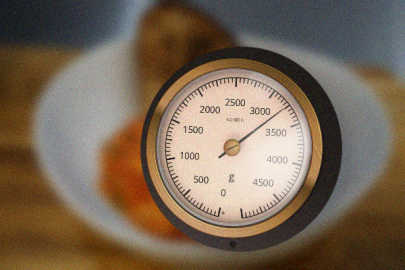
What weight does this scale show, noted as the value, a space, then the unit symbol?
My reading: 3250 g
